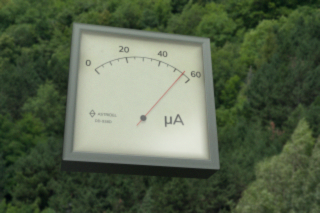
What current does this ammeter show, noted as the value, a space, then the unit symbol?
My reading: 55 µA
